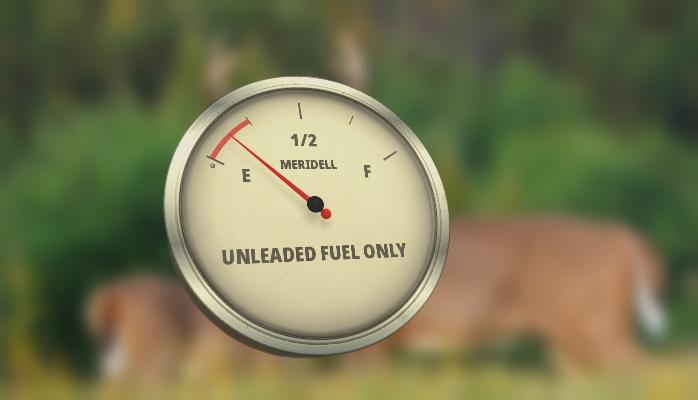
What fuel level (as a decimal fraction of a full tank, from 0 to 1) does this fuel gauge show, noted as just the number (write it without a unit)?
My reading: 0.125
